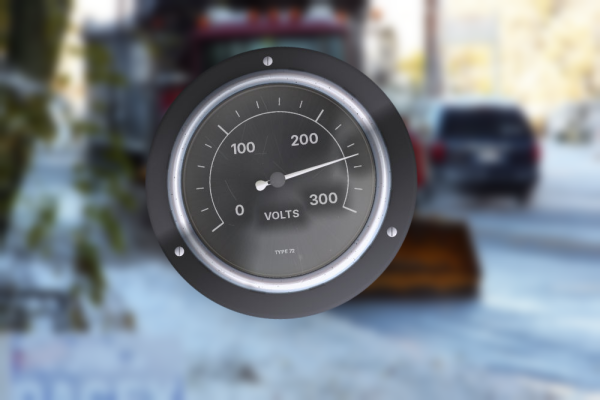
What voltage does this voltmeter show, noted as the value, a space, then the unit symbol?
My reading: 250 V
